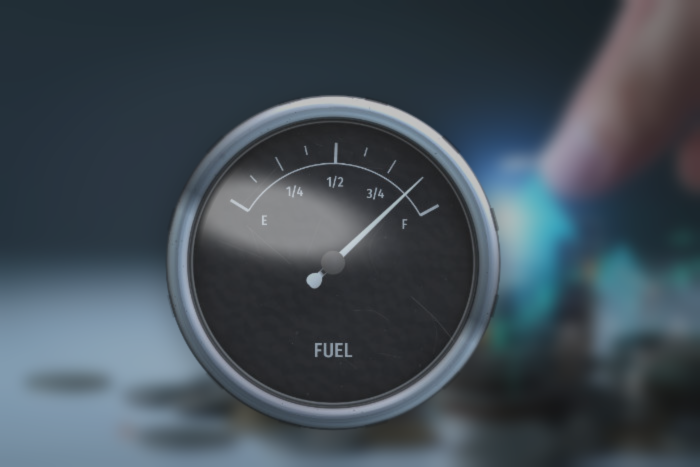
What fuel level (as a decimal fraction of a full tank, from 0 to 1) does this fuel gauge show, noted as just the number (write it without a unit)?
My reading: 0.875
